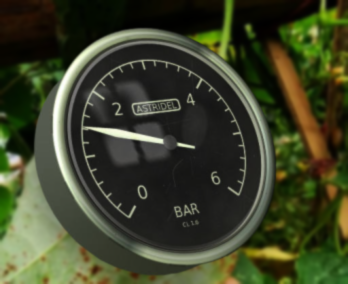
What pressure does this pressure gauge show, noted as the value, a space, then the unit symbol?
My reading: 1.4 bar
